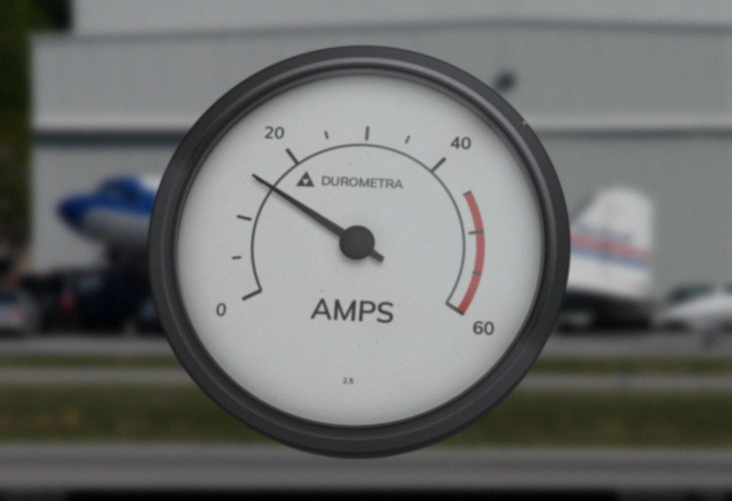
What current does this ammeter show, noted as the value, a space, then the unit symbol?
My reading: 15 A
